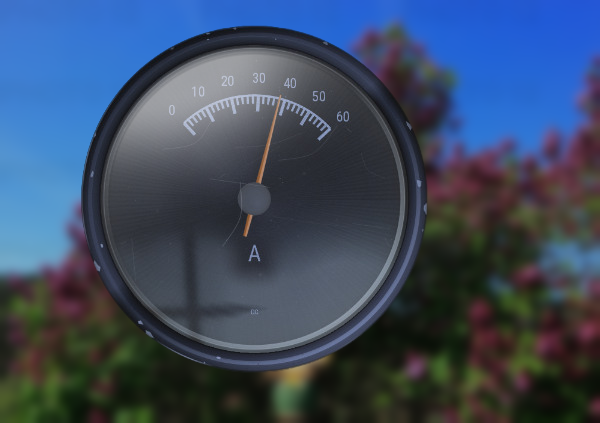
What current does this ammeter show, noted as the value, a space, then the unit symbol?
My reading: 38 A
